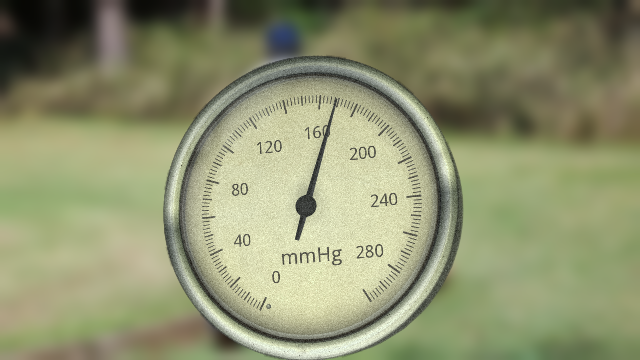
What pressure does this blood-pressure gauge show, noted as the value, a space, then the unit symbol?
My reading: 170 mmHg
